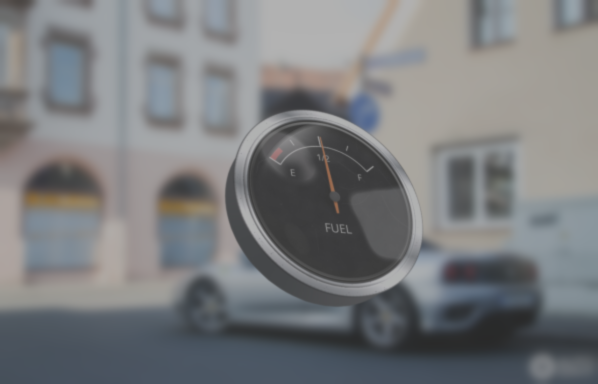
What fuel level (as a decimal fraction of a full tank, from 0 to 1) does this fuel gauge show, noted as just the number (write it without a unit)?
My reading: 0.5
